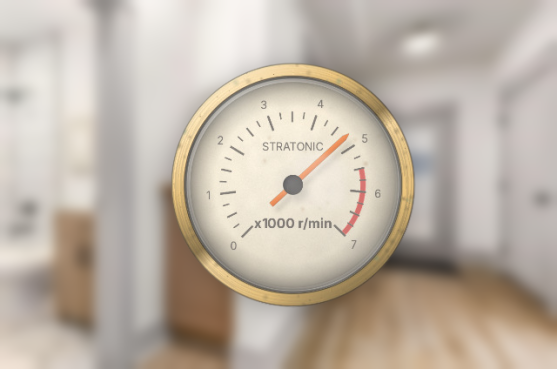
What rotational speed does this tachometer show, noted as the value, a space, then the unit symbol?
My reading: 4750 rpm
